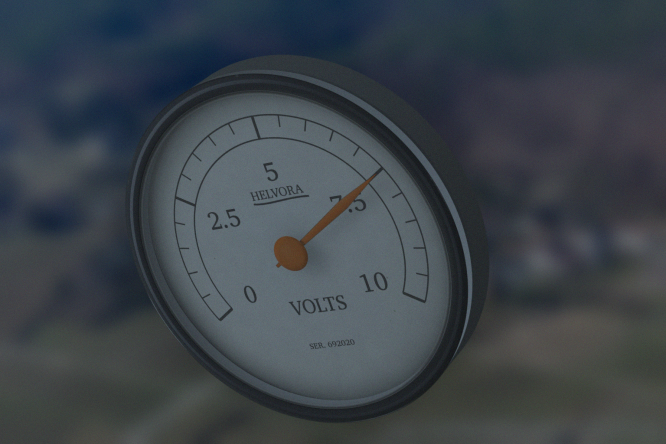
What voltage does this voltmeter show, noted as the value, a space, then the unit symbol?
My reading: 7.5 V
